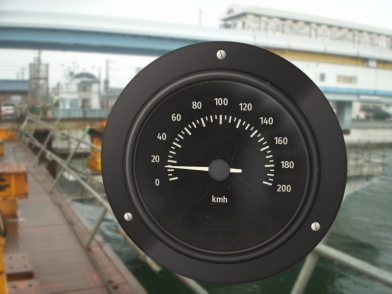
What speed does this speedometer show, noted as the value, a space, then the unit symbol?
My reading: 15 km/h
